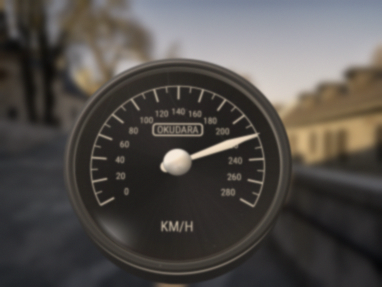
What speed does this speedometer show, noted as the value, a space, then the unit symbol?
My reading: 220 km/h
